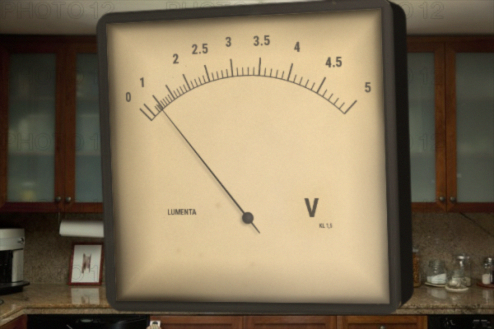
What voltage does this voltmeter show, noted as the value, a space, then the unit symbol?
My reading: 1 V
